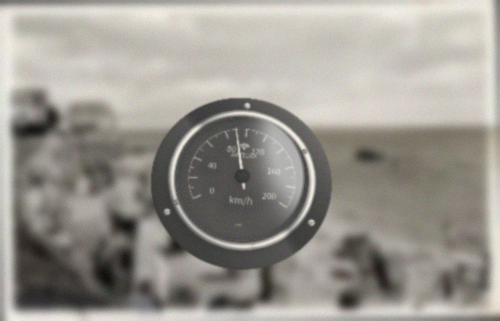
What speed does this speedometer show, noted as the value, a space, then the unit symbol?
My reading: 90 km/h
